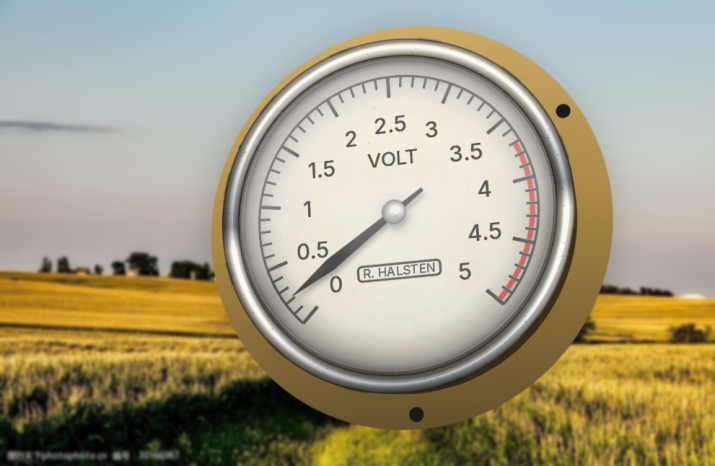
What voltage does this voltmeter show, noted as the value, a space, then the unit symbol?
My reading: 0.2 V
